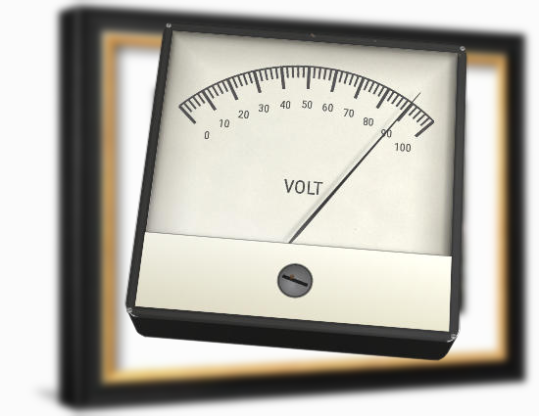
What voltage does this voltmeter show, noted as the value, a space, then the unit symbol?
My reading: 90 V
